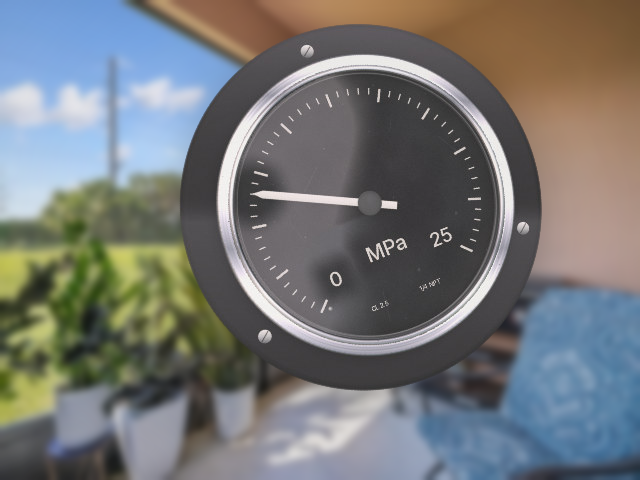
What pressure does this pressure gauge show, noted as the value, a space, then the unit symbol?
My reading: 6.5 MPa
